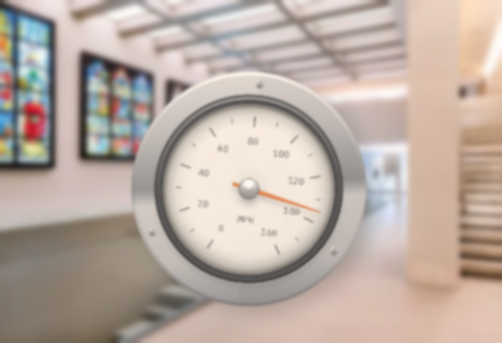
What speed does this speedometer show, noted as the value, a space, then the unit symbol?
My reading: 135 mph
